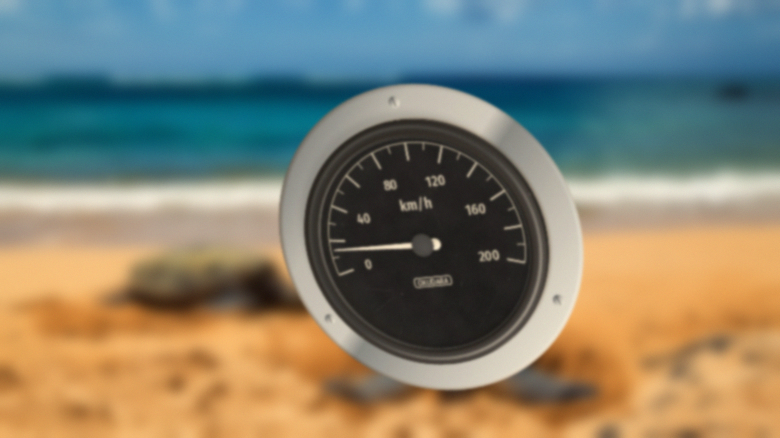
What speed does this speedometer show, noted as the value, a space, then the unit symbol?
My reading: 15 km/h
